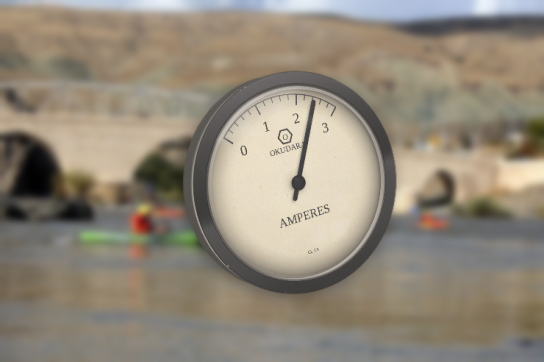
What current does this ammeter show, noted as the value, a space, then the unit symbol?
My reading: 2.4 A
